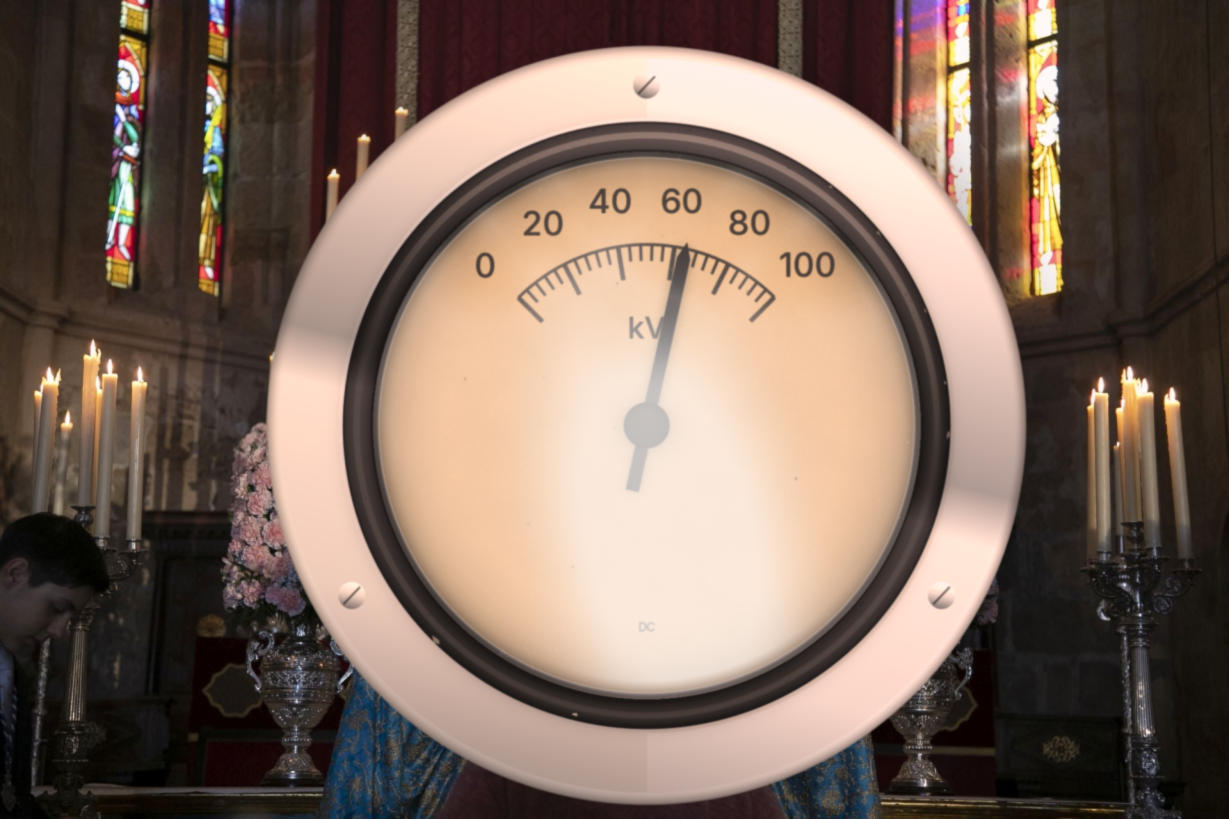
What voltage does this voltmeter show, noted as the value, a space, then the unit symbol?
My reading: 64 kV
